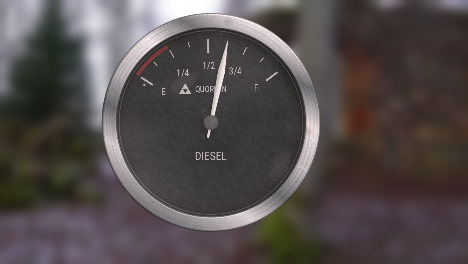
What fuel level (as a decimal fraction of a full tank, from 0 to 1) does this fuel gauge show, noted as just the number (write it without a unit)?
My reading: 0.625
